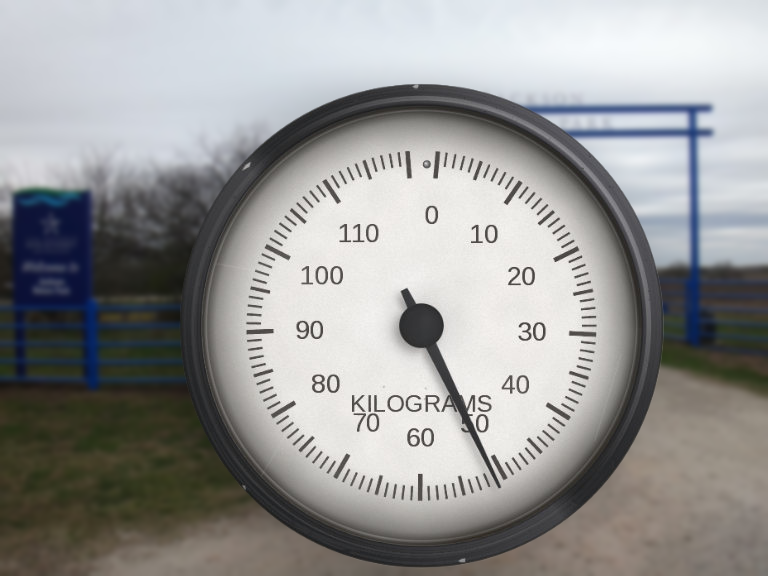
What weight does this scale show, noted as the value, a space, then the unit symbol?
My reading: 51 kg
